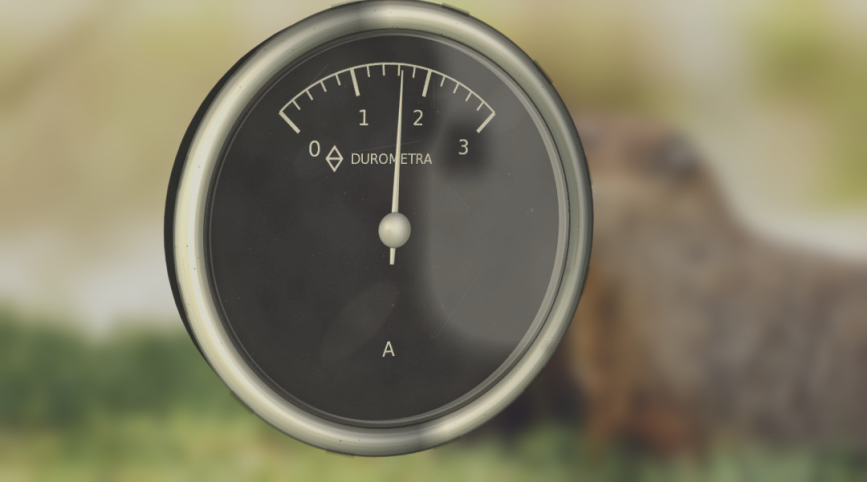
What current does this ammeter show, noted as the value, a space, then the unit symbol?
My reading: 1.6 A
